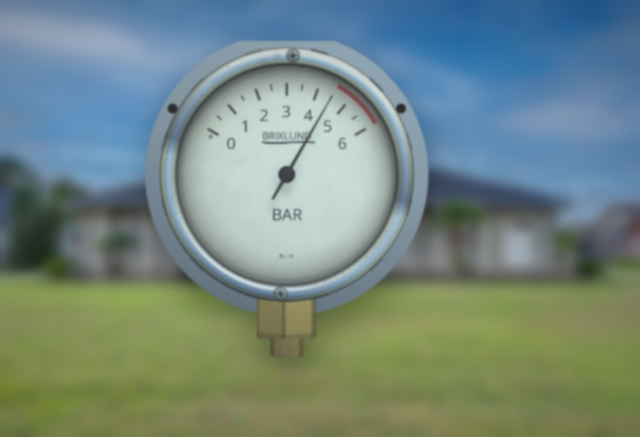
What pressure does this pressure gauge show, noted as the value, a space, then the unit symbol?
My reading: 4.5 bar
